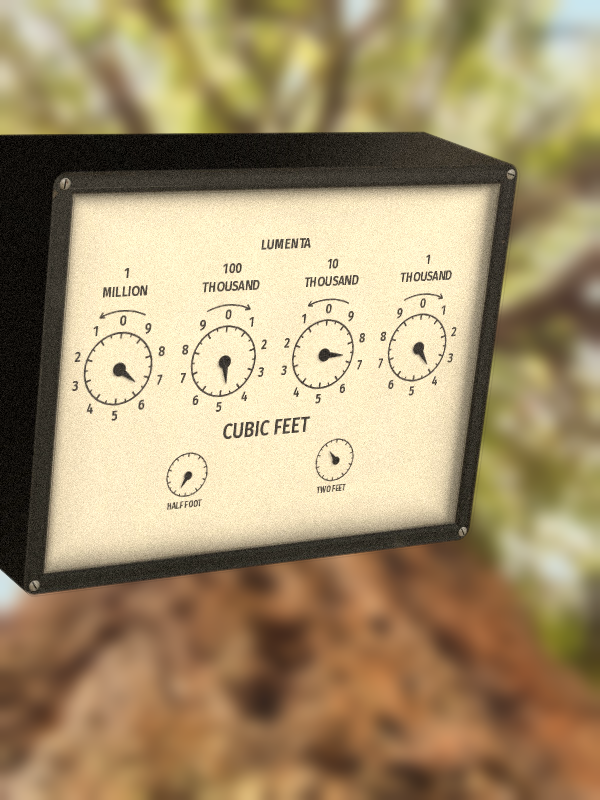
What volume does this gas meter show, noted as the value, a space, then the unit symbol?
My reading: 647400 ft³
